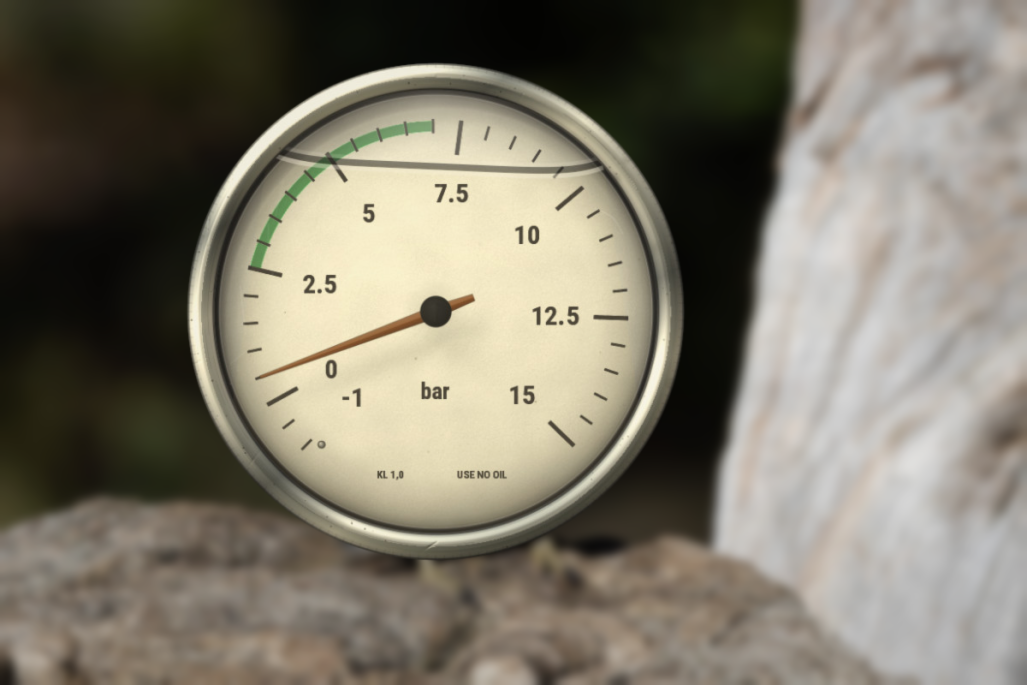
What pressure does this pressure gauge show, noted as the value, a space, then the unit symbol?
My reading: 0.5 bar
